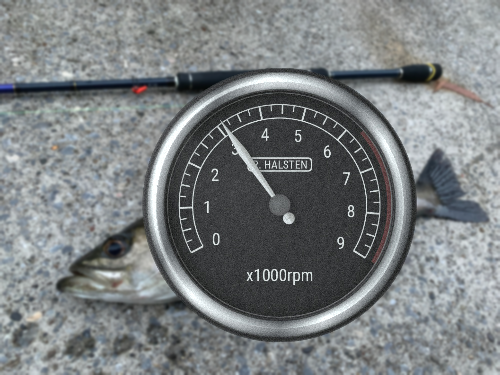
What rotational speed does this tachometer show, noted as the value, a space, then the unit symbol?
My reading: 3125 rpm
